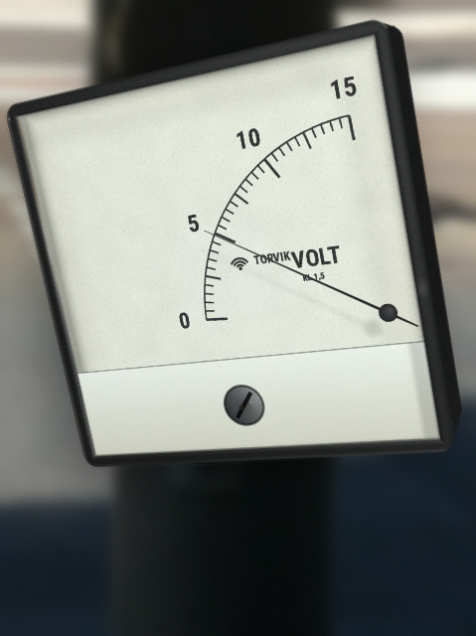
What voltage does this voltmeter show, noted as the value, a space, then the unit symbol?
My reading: 5 V
